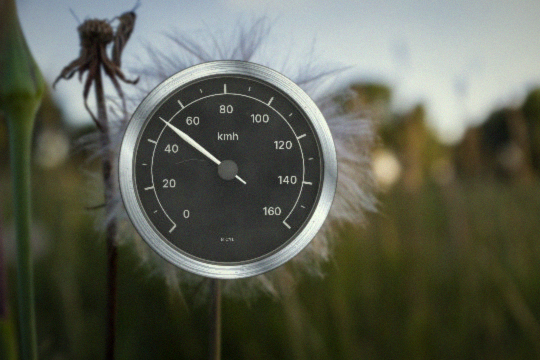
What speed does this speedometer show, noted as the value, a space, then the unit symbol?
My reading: 50 km/h
